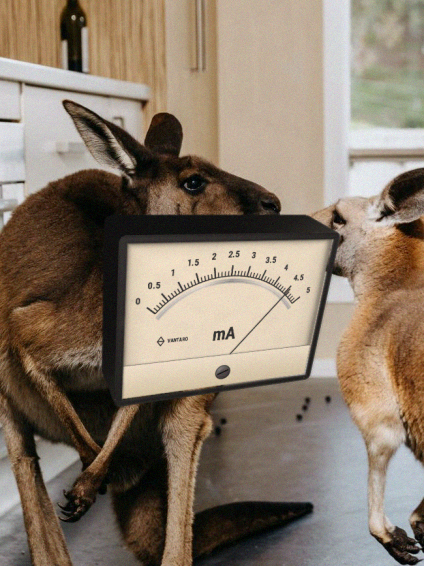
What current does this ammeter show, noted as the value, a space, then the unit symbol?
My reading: 4.5 mA
